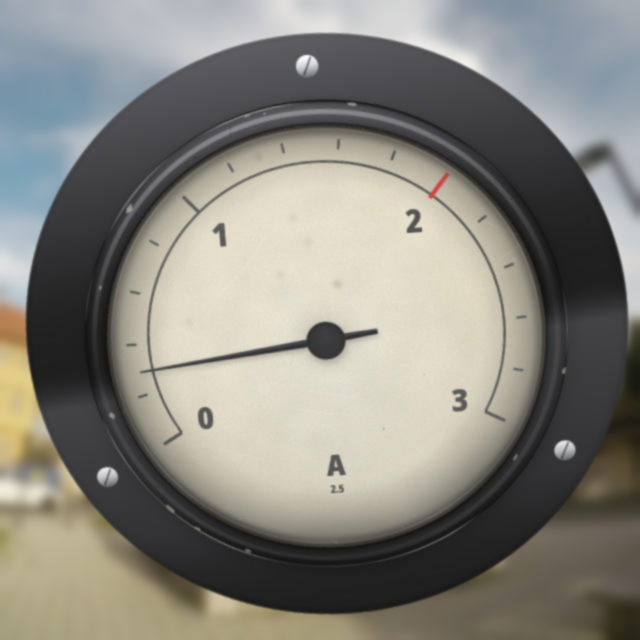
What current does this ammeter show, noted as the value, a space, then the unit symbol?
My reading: 0.3 A
